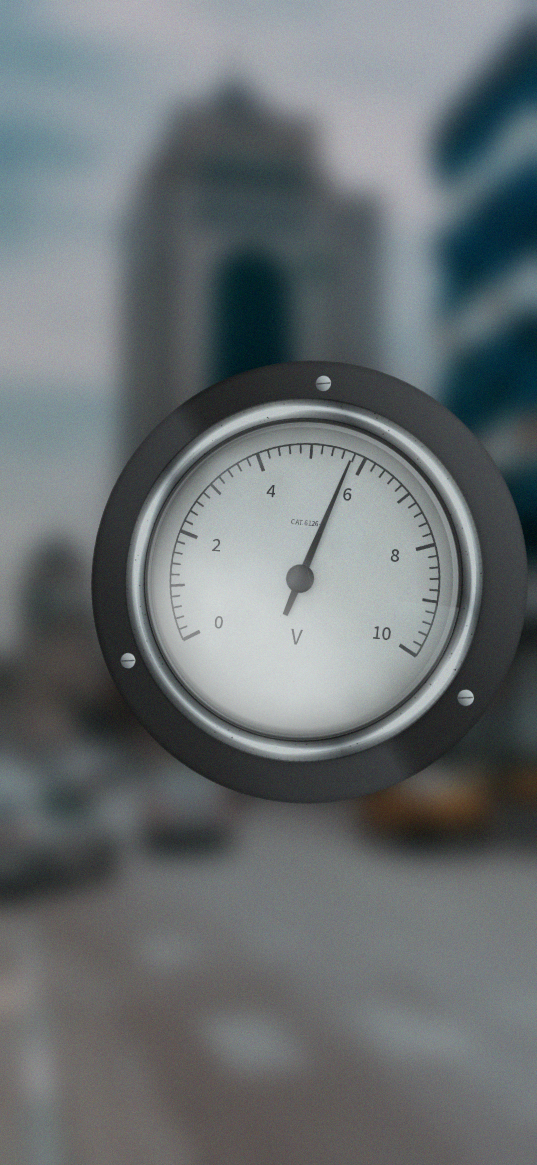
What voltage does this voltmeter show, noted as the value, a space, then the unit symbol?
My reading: 5.8 V
